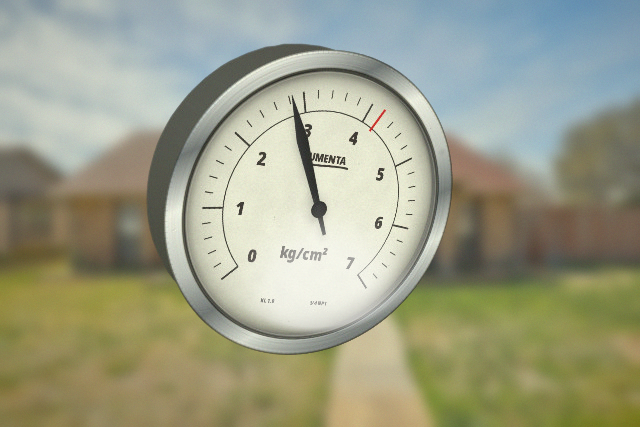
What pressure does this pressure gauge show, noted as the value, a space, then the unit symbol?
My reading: 2.8 kg/cm²
